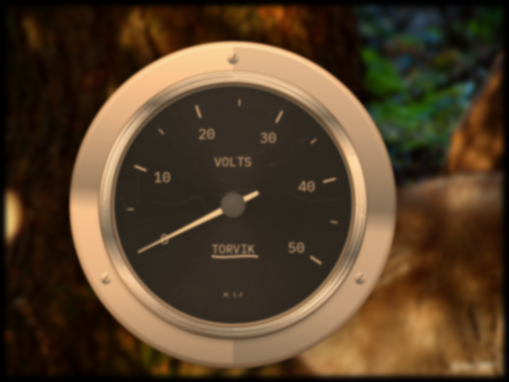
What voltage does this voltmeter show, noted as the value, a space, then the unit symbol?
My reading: 0 V
